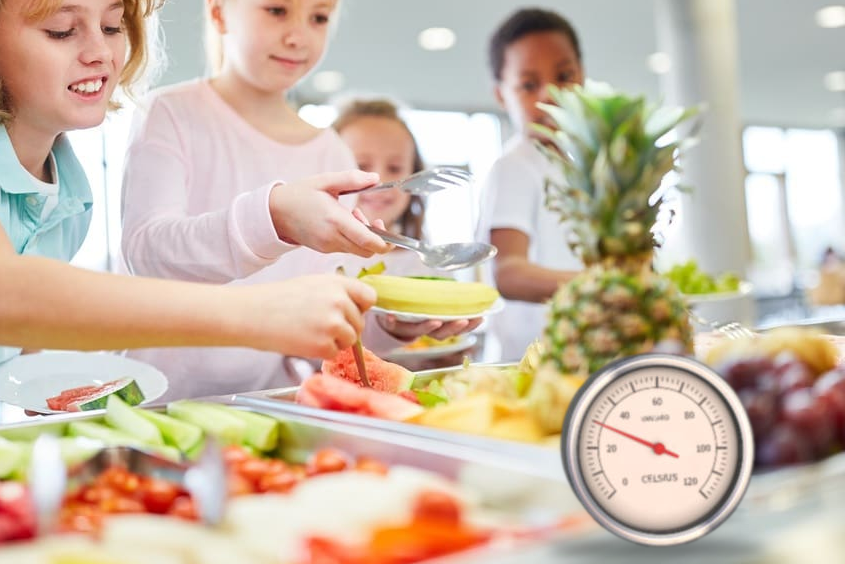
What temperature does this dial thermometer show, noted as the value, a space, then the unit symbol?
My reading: 30 °C
